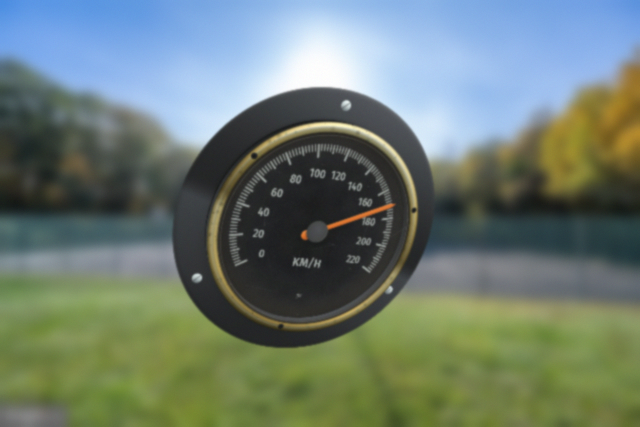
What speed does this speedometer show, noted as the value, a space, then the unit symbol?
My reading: 170 km/h
